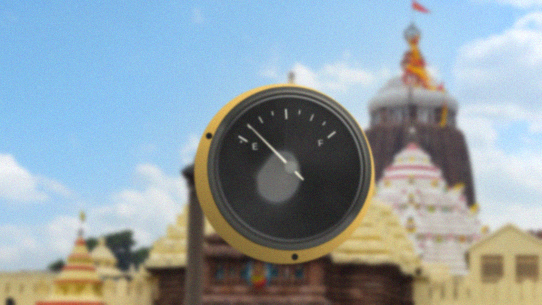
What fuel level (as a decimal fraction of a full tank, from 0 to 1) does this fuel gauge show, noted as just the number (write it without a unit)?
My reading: 0.125
